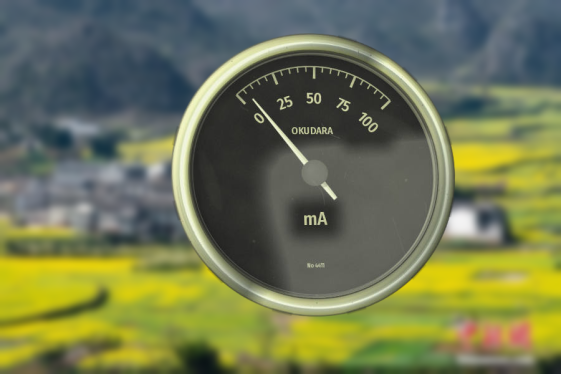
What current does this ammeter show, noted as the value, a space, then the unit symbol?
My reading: 5 mA
